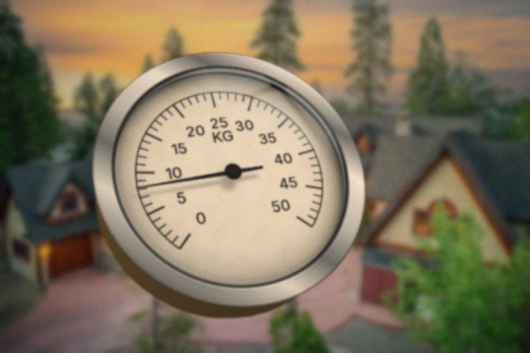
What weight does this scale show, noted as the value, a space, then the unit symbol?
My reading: 8 kg
